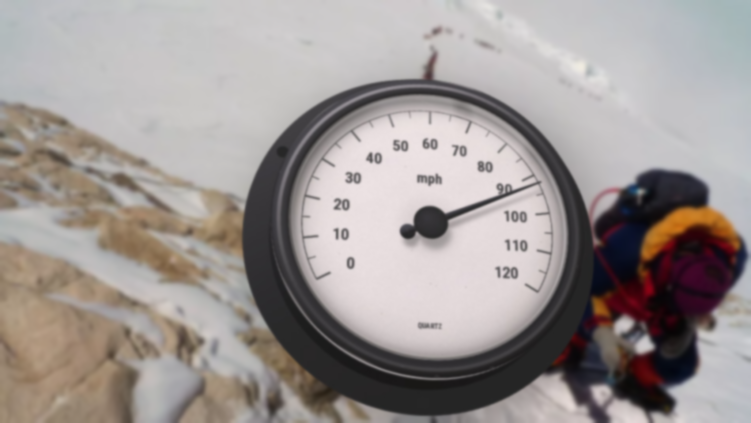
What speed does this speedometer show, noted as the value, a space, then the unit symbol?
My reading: 92.5 mph
